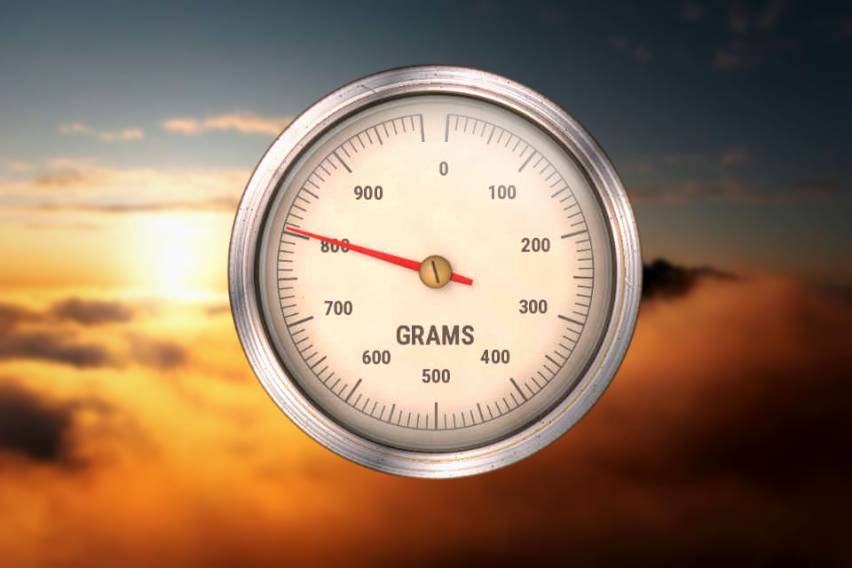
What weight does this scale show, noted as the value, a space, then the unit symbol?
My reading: 805 g
